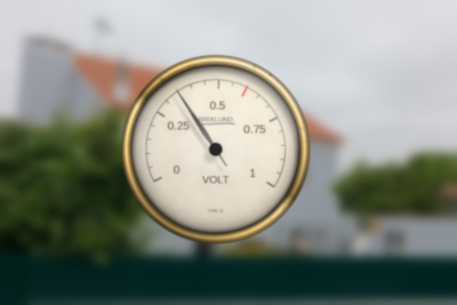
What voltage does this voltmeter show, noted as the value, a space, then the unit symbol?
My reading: 0.35 V
